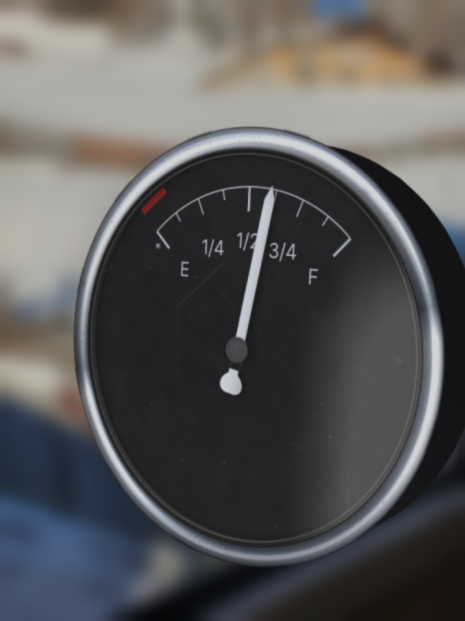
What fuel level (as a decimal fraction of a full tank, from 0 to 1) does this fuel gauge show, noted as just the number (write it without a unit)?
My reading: 0.625
